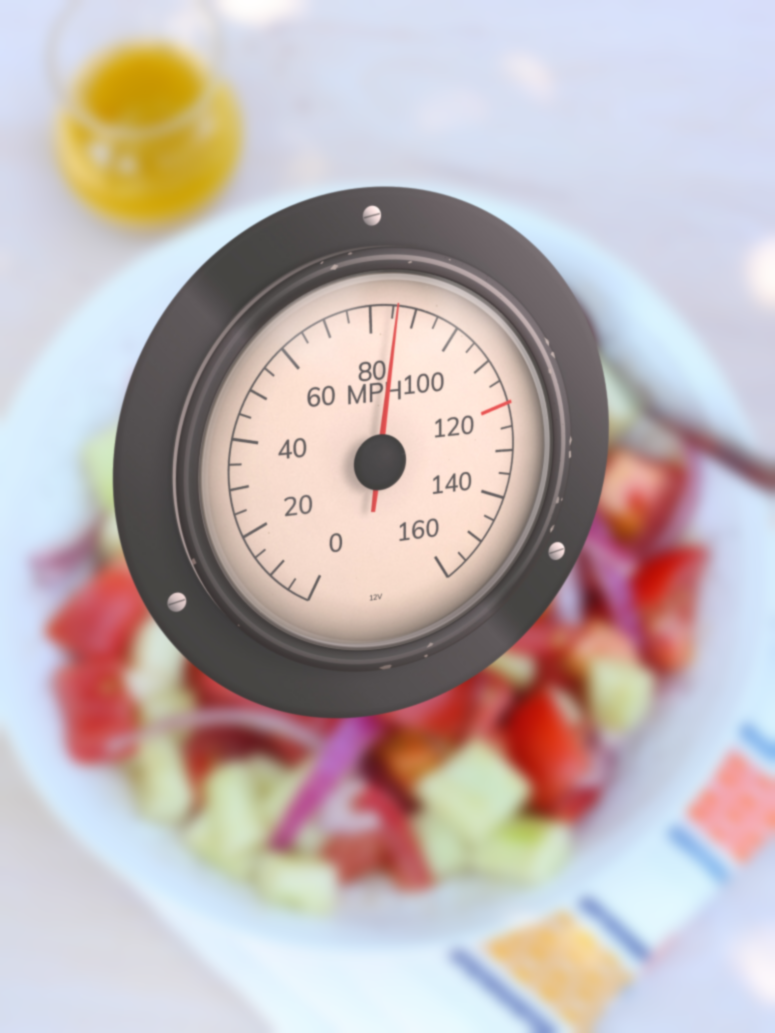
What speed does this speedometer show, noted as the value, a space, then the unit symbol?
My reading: 85 mph
